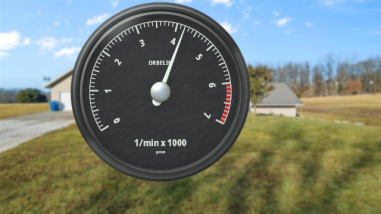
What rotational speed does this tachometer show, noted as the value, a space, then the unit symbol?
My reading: 4200 rpm
